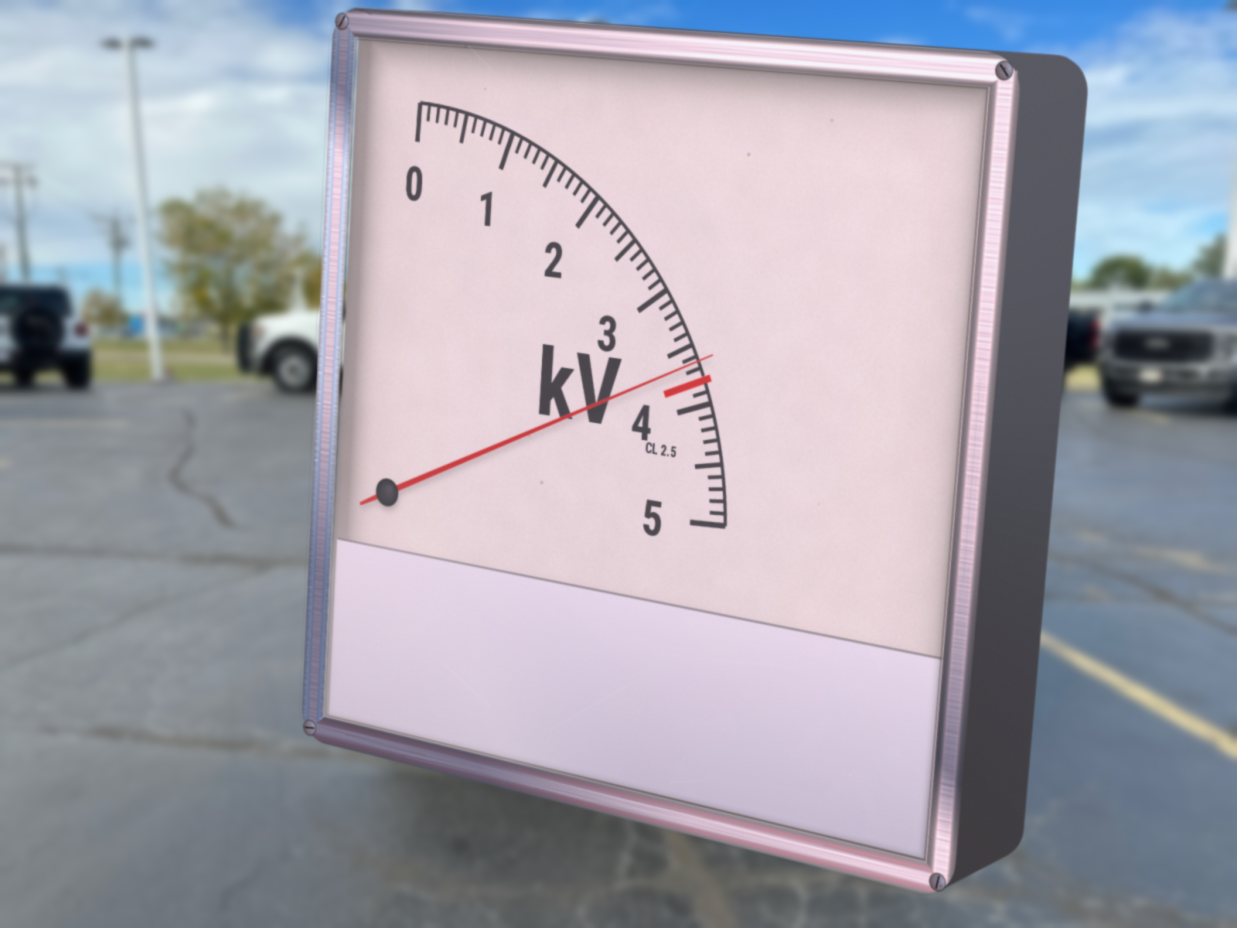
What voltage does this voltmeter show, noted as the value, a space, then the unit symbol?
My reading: 3.65 kV
